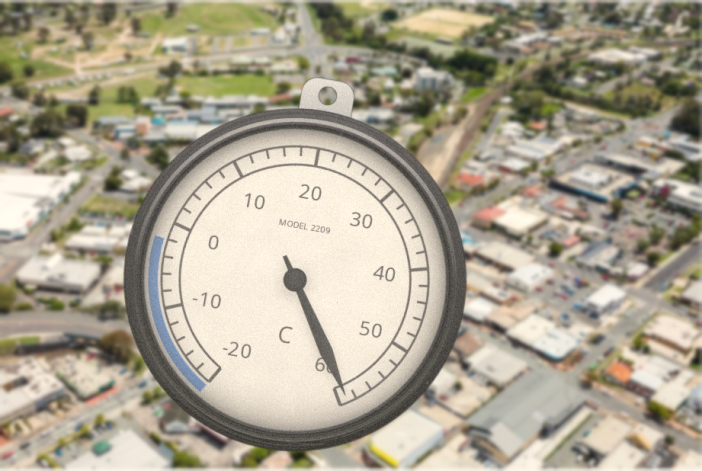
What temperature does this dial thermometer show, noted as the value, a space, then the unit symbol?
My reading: 59 °C
